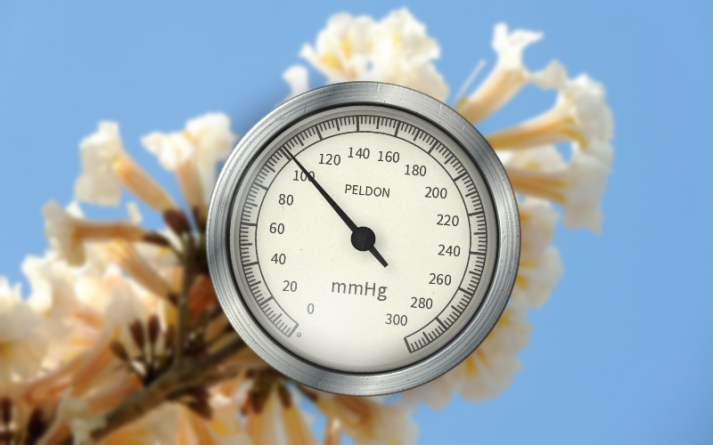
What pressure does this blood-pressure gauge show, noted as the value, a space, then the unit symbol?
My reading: 102 mmHg
